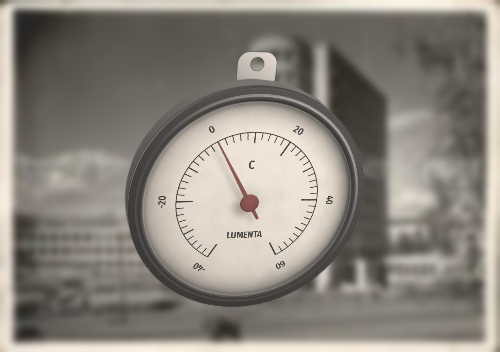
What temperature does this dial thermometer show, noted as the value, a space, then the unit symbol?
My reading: 0 °C
